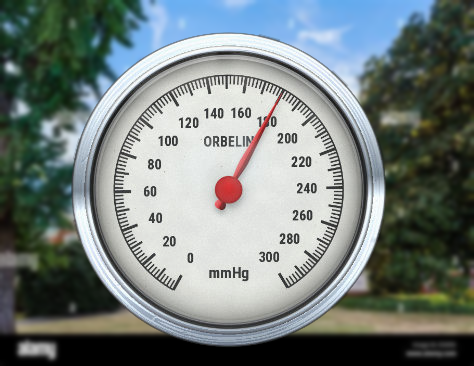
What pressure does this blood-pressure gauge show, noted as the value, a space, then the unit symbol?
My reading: 180 mmHg
